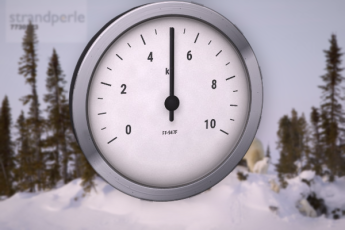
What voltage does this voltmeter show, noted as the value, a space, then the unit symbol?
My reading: 5 kV
